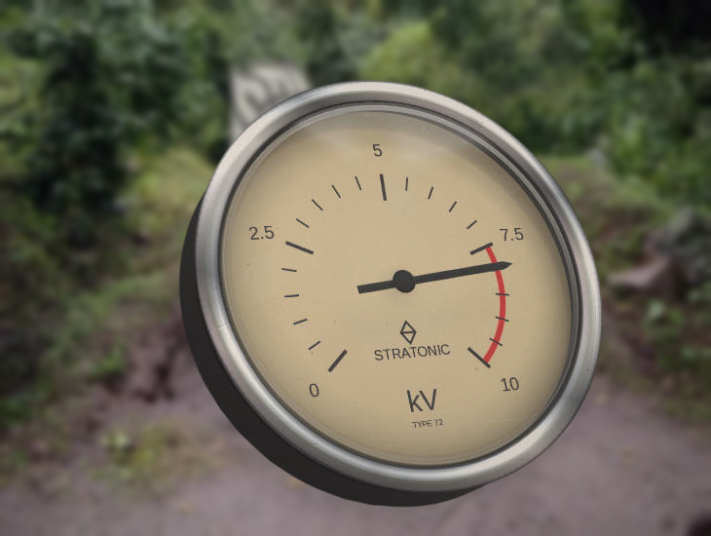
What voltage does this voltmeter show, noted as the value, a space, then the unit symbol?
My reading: 8 kV
